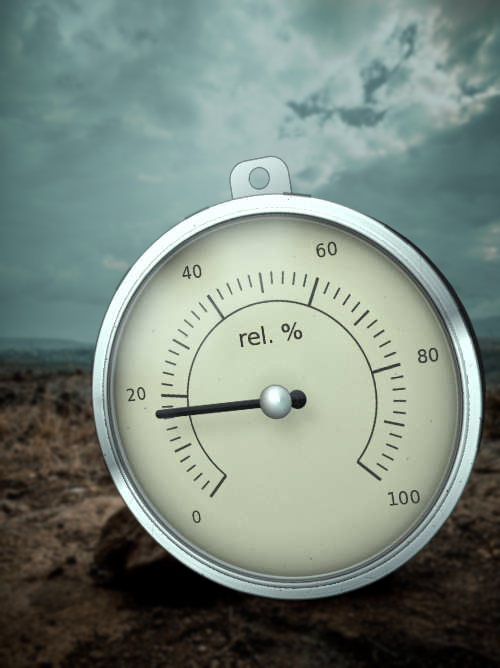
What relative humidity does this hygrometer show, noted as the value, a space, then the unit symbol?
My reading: 17 %
